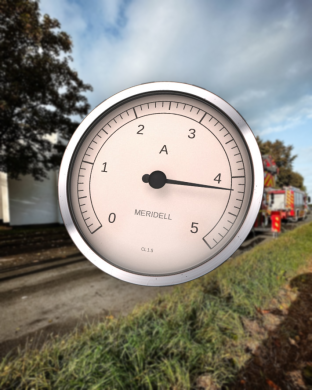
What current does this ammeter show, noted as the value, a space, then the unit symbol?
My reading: 4.2 A
